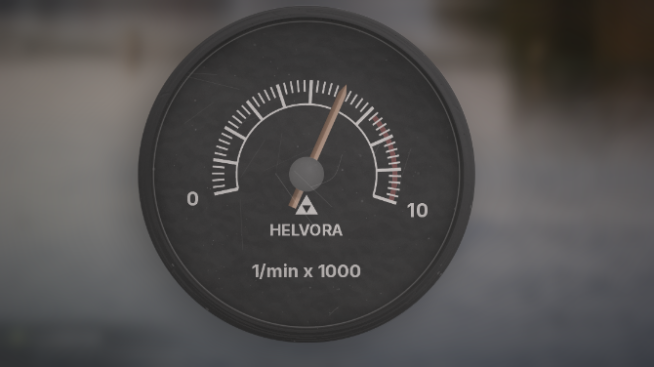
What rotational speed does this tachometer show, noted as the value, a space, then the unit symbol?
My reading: 6000 rpm
